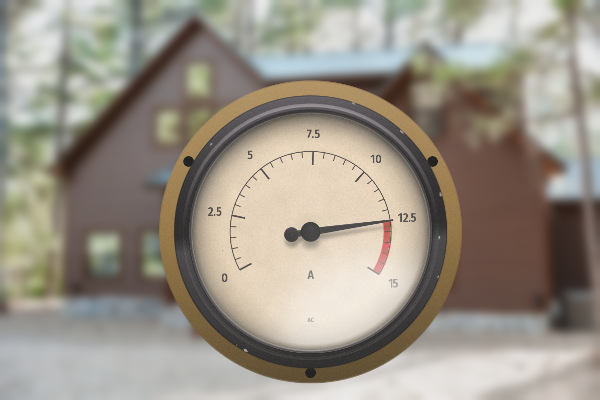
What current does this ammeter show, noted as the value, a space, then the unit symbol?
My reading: 12.5 A
